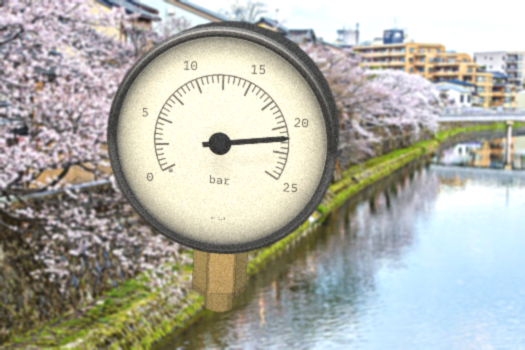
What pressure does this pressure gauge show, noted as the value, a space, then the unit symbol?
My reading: 21 bar
